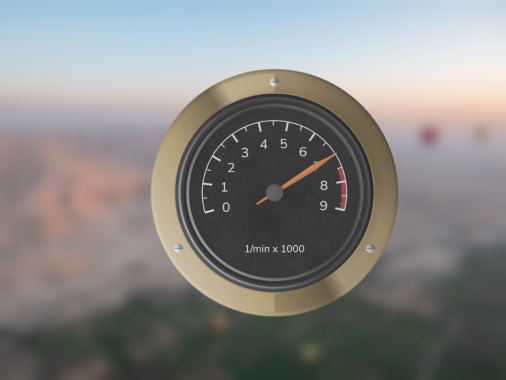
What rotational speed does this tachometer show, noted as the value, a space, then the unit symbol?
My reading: 7000 rpm
